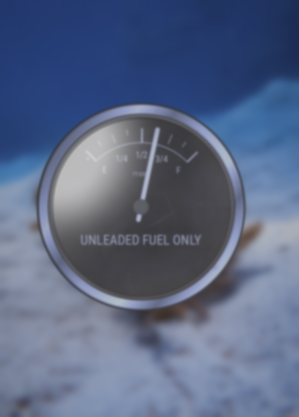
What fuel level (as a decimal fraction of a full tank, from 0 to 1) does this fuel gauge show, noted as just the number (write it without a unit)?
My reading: 0.625
